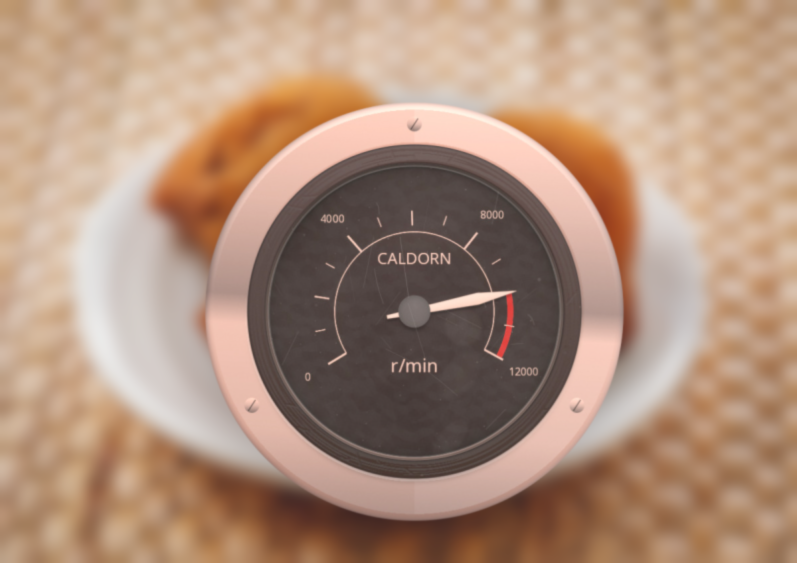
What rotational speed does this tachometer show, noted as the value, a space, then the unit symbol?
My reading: 10000 rpm
